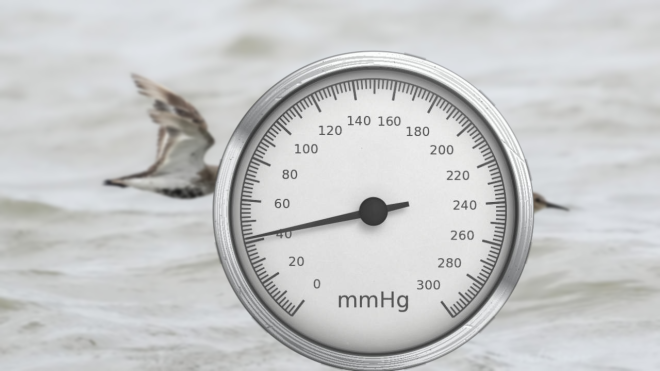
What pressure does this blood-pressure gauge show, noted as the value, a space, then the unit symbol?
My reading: 42 mmHg
